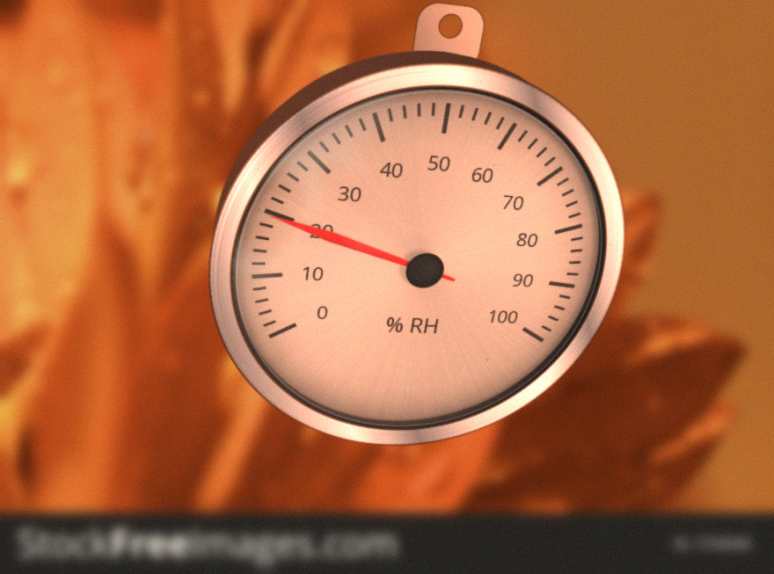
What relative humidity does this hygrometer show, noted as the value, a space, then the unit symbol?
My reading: 20 %
